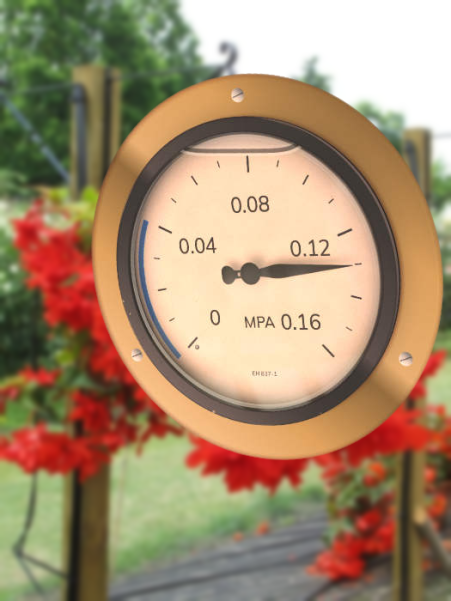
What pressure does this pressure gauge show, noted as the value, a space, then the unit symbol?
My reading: 0.13 MPa
